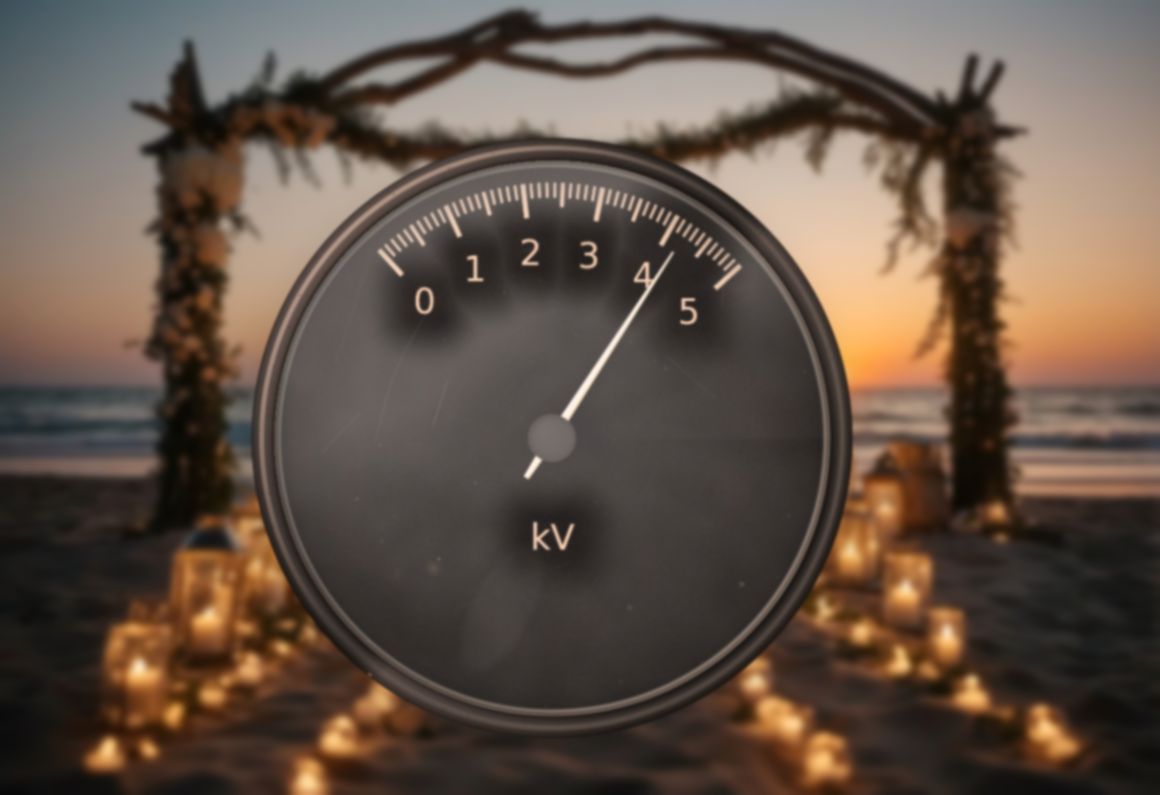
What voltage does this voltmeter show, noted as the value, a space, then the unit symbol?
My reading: 4.2 kV
